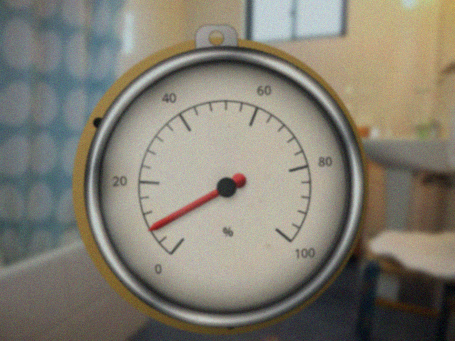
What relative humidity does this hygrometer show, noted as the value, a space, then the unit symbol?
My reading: 8 %
